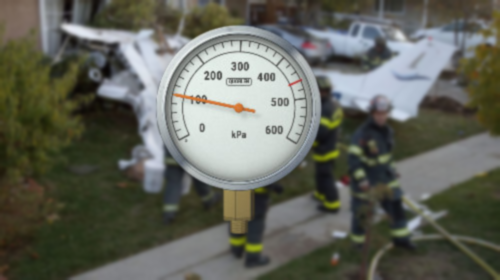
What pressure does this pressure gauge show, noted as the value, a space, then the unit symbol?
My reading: 100 kPa
